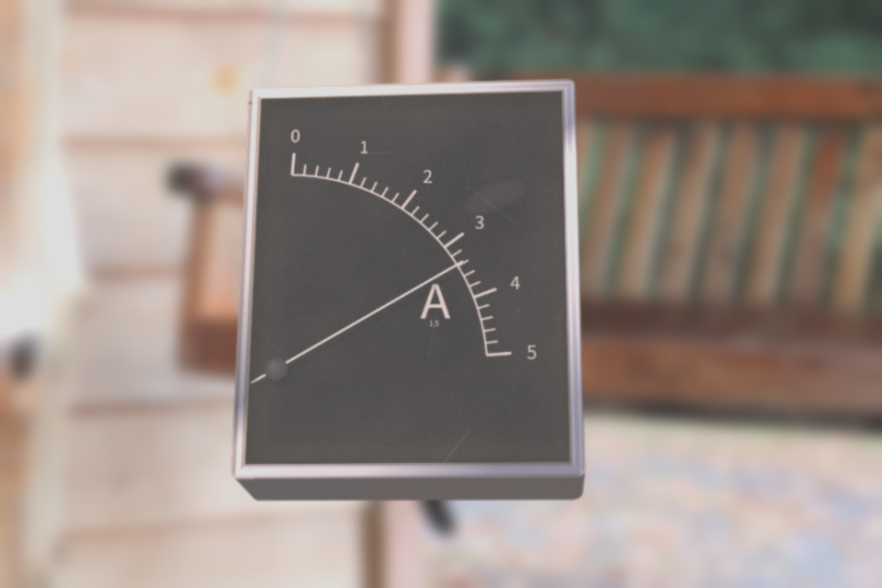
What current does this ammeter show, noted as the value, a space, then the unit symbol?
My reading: 3.4 A
